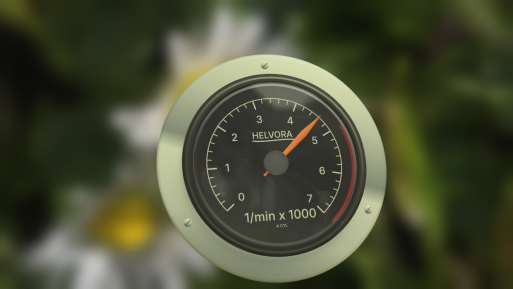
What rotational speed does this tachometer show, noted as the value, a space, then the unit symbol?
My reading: 4600 rpm
